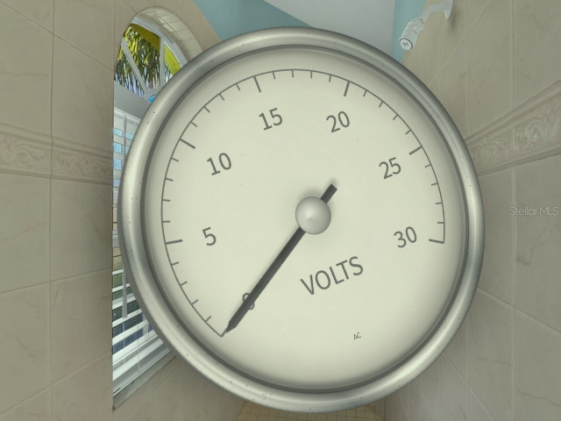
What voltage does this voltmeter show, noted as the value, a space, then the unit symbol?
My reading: 0 V
